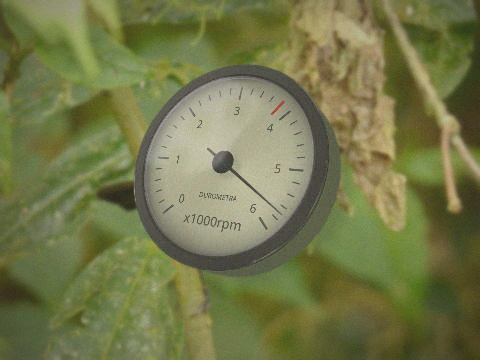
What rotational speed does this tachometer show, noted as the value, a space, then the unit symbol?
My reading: 5700 rpm
